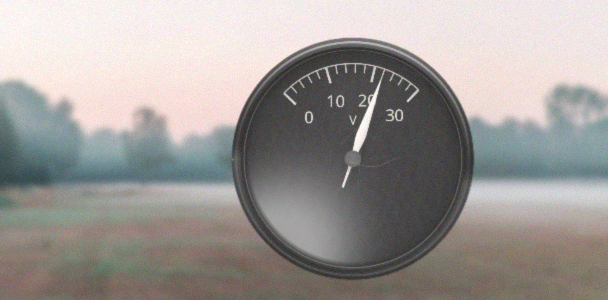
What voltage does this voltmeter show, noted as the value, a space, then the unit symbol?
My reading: 22 V
